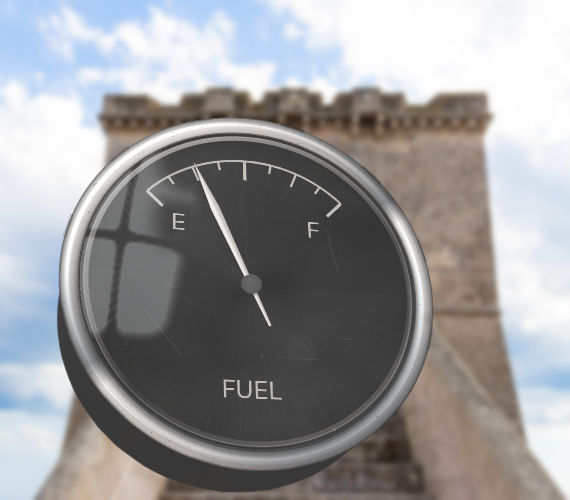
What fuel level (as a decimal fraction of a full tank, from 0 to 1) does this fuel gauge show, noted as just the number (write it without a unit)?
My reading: 0.25
